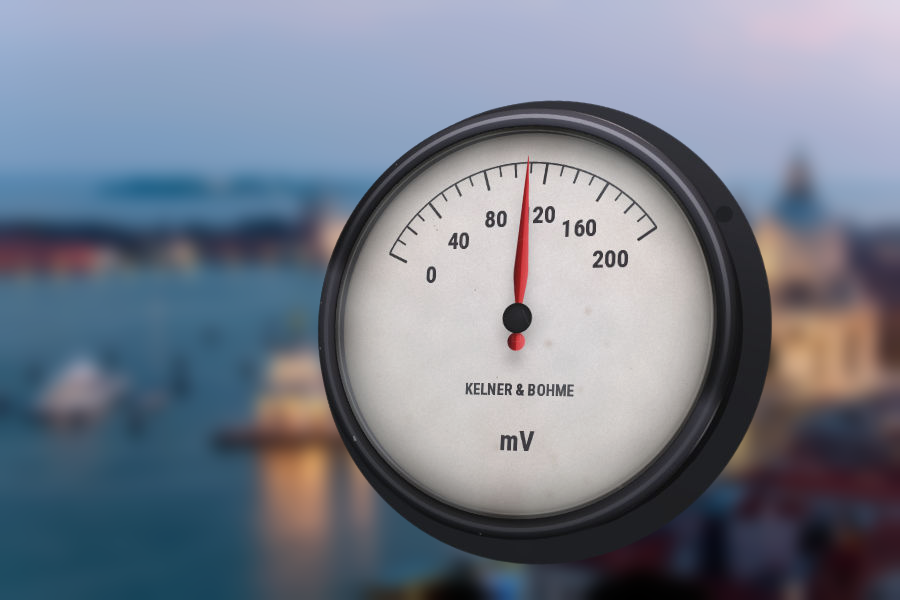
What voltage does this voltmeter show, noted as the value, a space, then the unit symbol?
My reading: 110 mV
